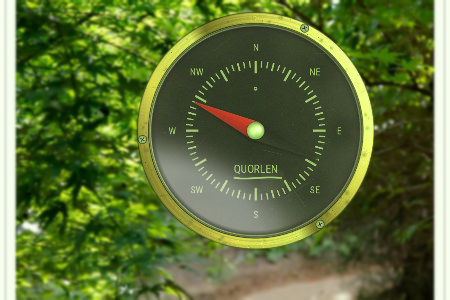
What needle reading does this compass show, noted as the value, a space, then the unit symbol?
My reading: 295 °
